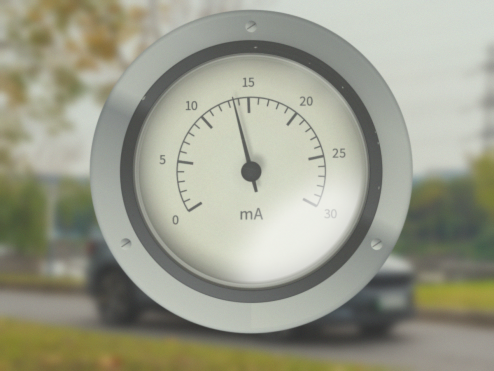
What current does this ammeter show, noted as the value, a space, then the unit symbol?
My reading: 13.5 mA
